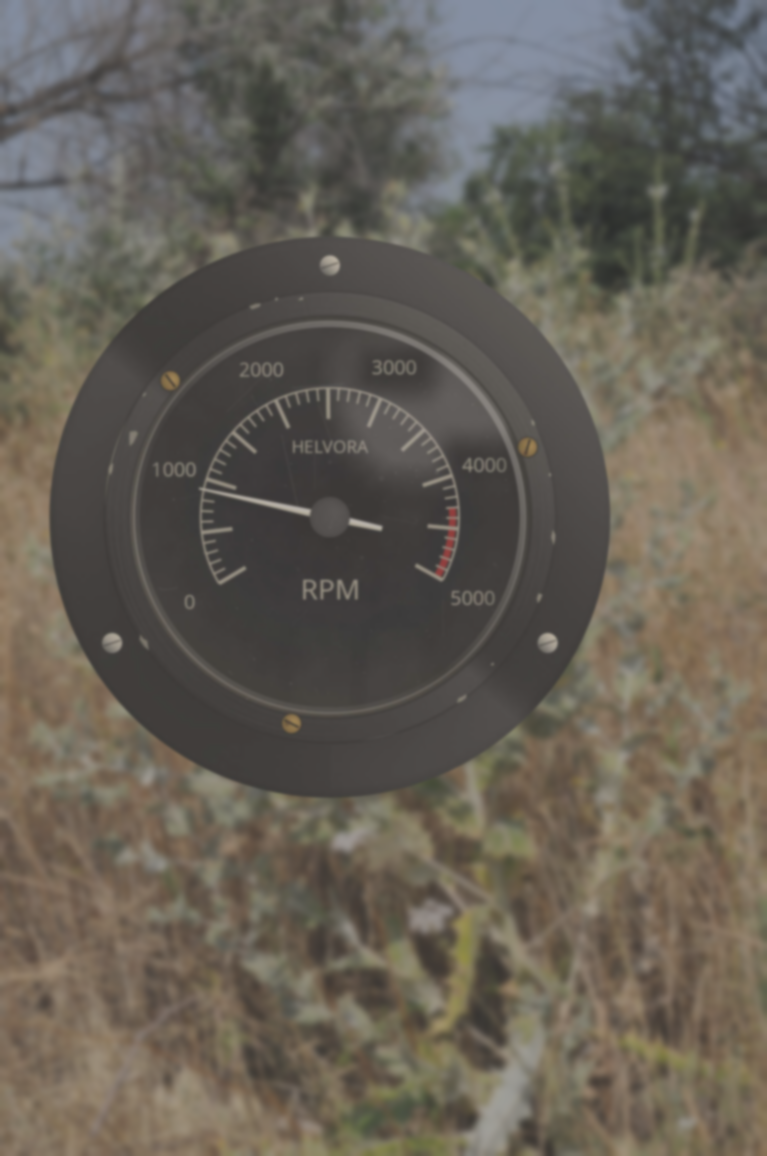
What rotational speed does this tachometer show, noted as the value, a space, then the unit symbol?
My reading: 900 rpm
